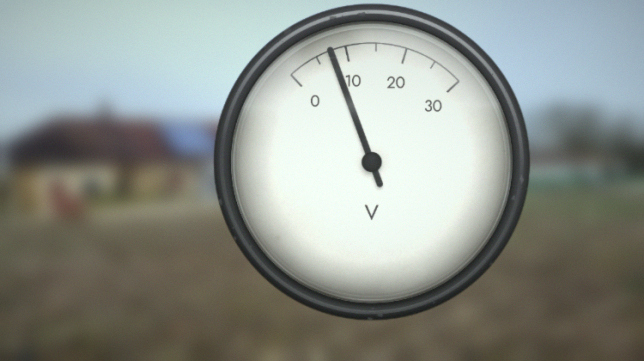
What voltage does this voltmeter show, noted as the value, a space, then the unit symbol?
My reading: 7.5 V
